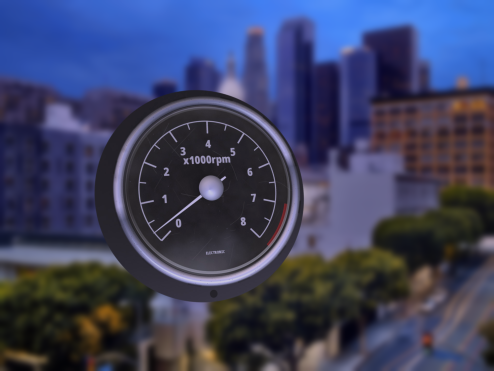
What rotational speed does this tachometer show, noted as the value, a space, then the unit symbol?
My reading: 250 rpm
